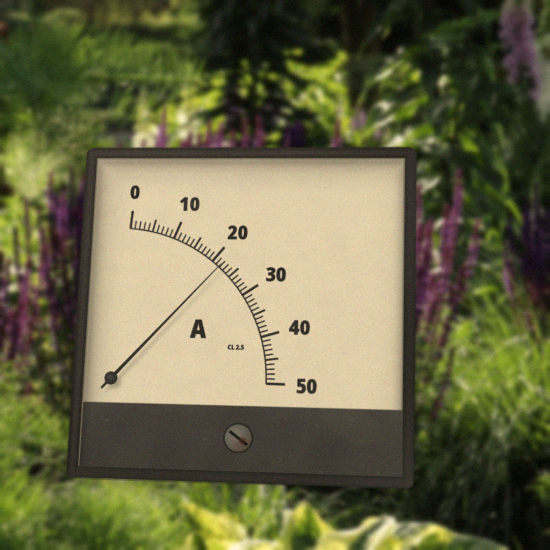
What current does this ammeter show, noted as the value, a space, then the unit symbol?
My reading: 22 A
